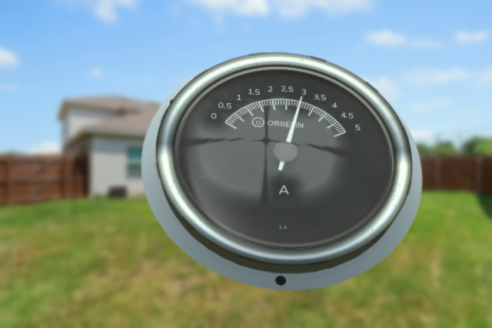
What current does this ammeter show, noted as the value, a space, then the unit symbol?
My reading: 3 A
